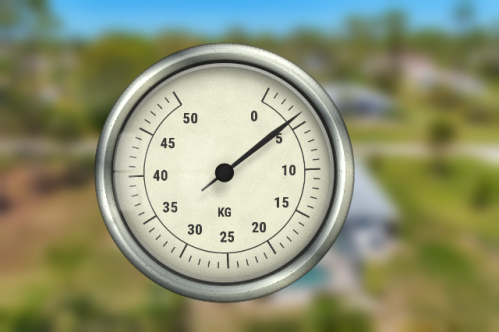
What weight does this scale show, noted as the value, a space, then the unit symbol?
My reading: 4 kg
